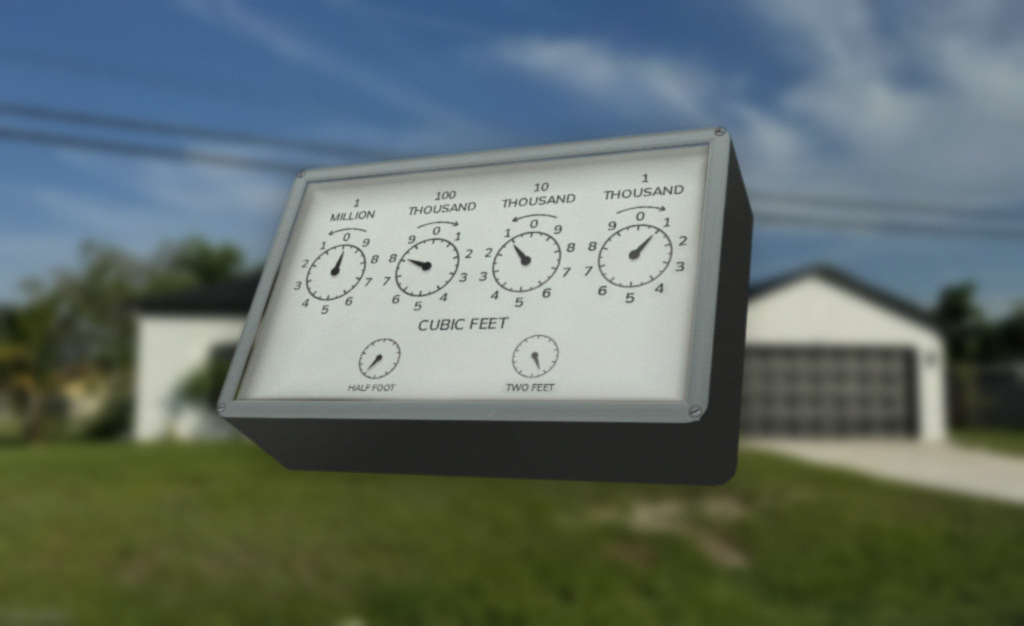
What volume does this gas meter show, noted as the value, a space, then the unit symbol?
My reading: 981100 ft³
